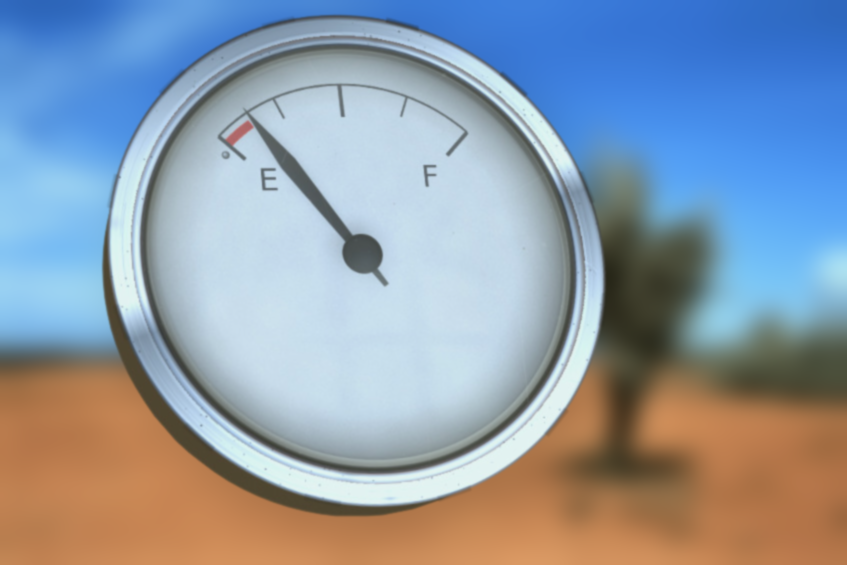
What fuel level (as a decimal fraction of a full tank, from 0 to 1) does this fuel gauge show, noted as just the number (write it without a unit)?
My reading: 0.125
